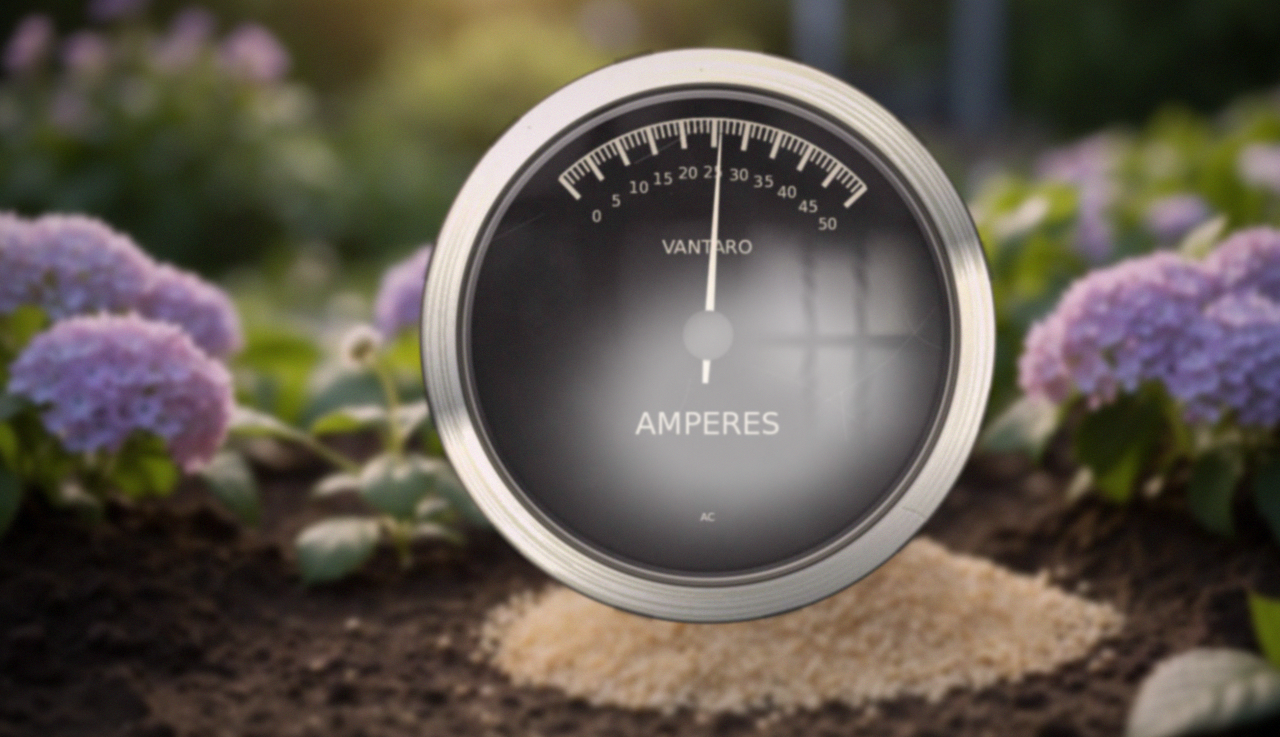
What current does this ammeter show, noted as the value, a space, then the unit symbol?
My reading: 26 A
